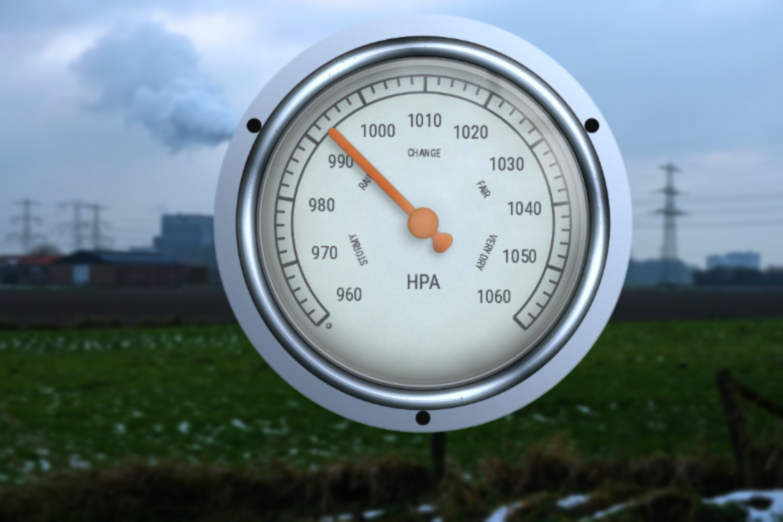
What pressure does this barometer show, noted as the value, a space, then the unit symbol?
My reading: 993 hPa
